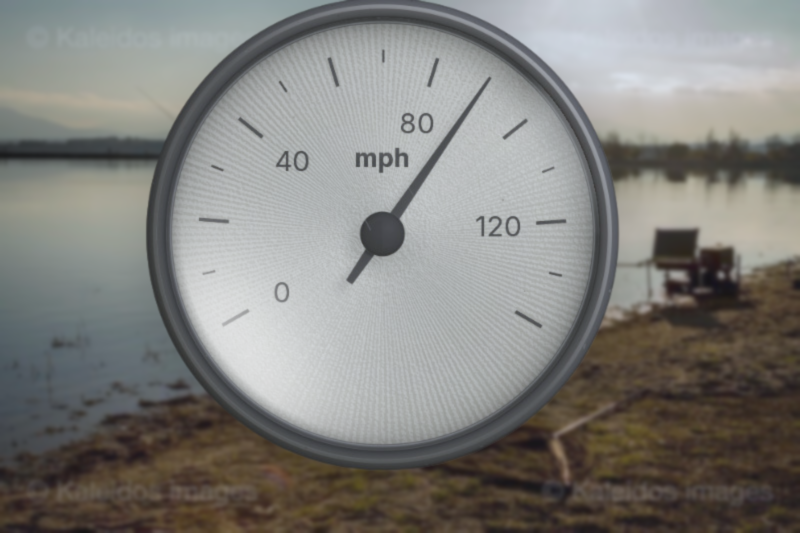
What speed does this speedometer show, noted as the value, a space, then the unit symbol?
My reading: 90 mph
